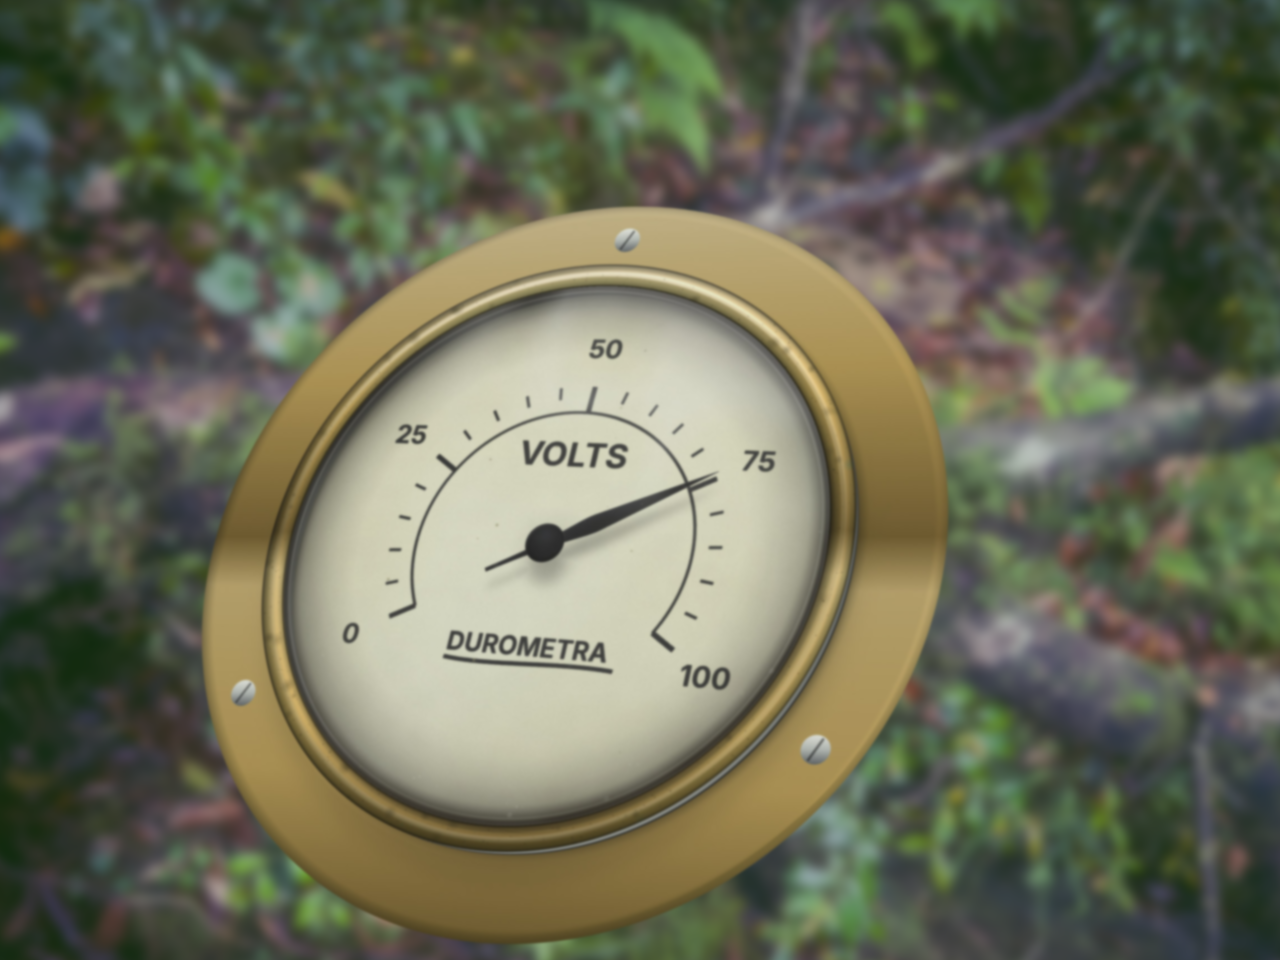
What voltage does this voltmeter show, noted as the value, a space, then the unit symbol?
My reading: 75 V
